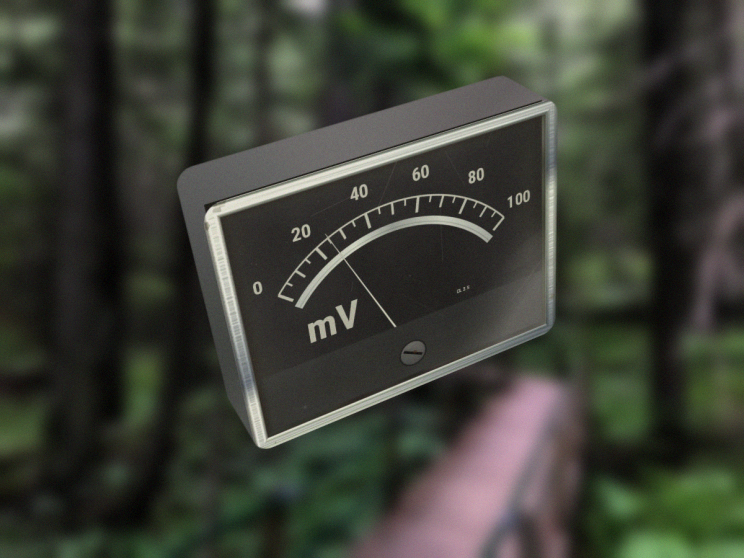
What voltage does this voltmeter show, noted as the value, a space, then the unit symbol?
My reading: 25 mV
